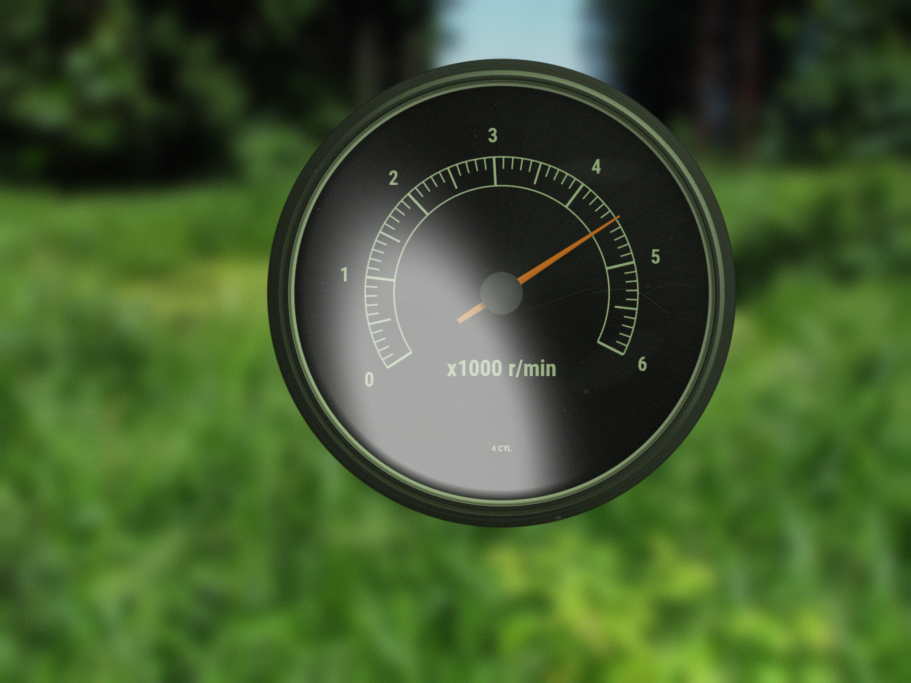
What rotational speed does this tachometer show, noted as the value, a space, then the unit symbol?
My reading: 4500 rpm
